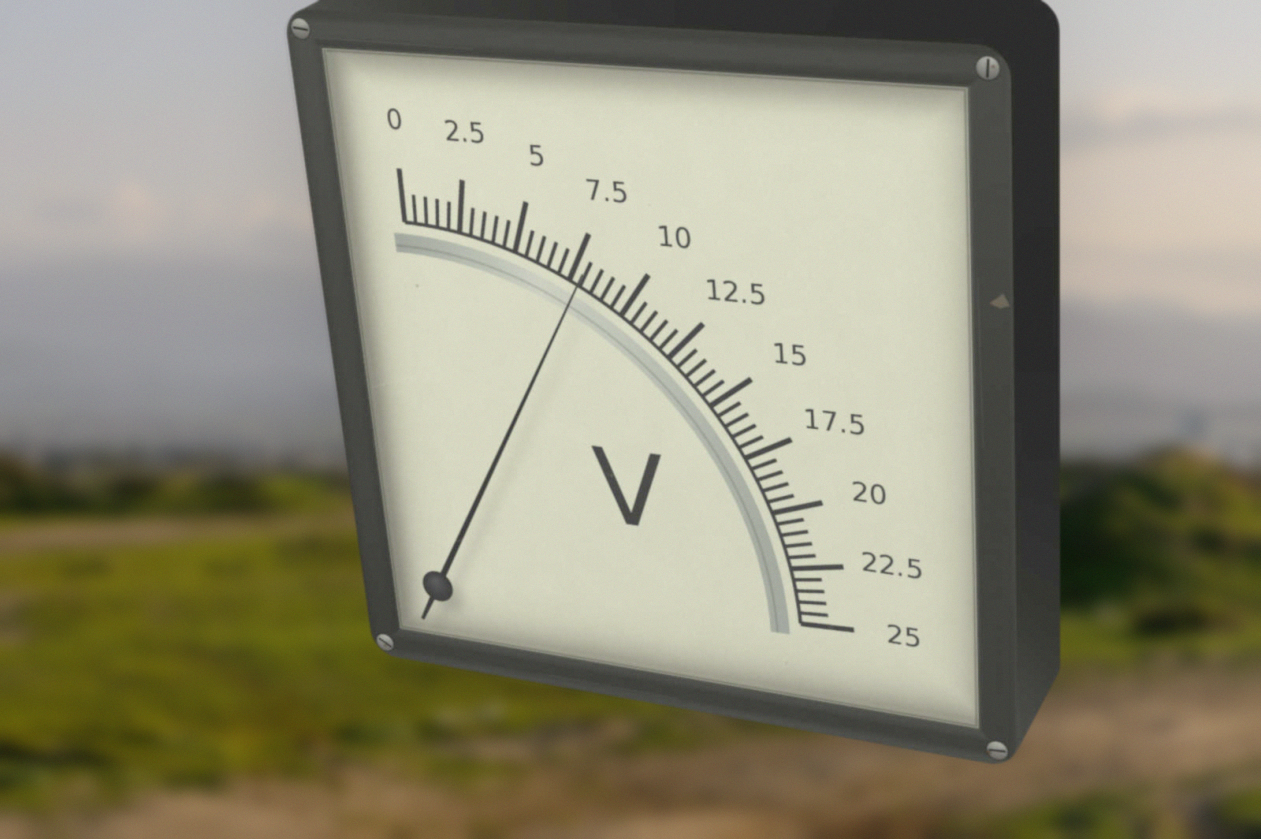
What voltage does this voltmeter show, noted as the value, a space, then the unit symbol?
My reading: 8 V
